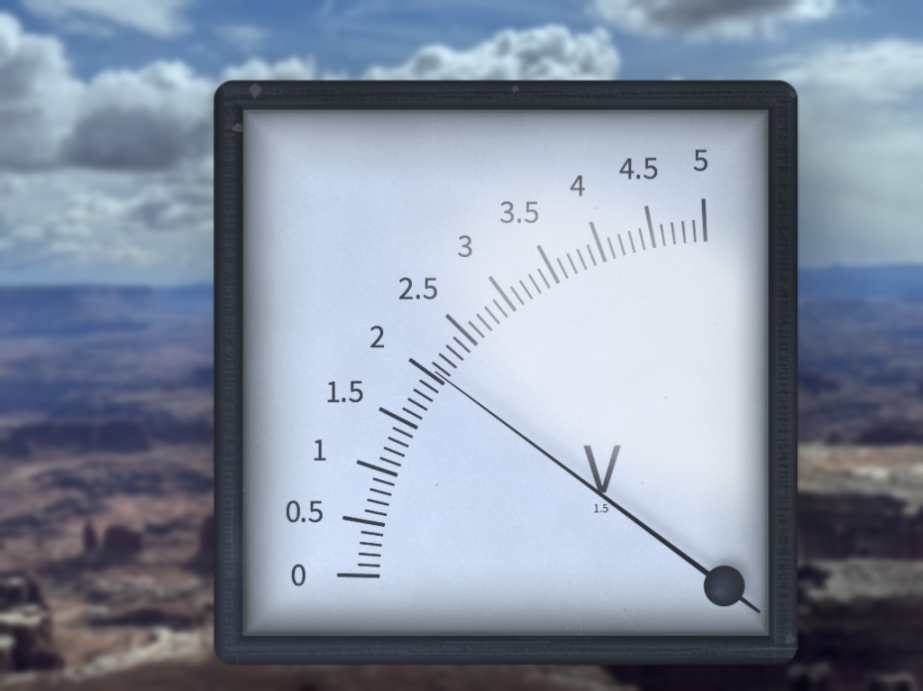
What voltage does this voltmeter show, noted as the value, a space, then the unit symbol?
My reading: 2.05 V
